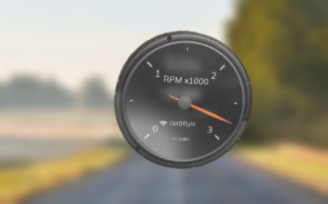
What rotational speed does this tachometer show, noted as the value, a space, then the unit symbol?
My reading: 2750 rpm
